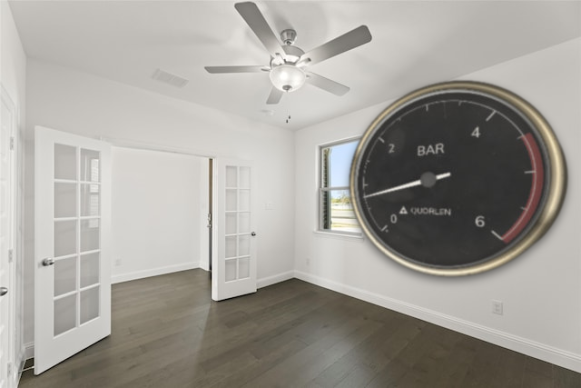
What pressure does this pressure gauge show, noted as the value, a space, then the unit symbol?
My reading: 0.75 bar
